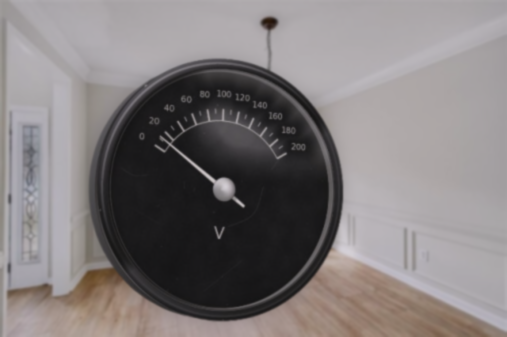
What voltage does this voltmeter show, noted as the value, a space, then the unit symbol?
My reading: 10 V
